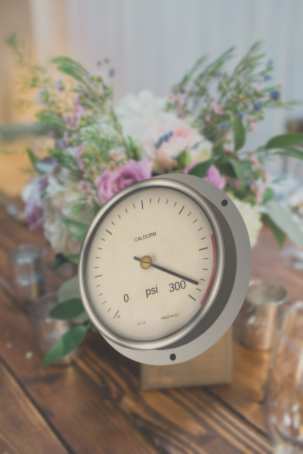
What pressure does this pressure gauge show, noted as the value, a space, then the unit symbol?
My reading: 285 psi
